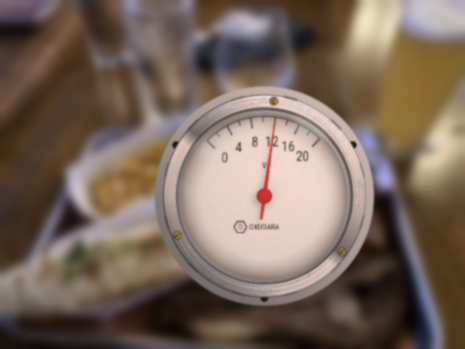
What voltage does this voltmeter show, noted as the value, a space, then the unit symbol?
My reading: 12 V
